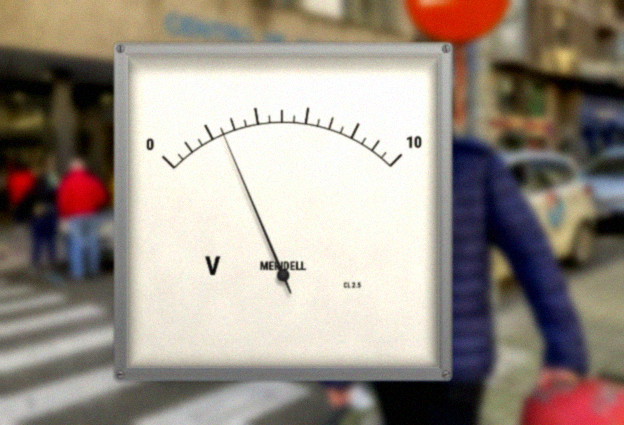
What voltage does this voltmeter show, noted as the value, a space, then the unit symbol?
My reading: 2.5 V
